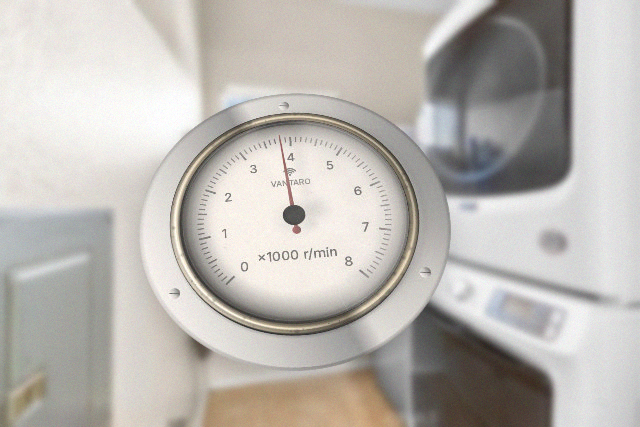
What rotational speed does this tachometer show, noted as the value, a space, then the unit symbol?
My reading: 3800 rpm
